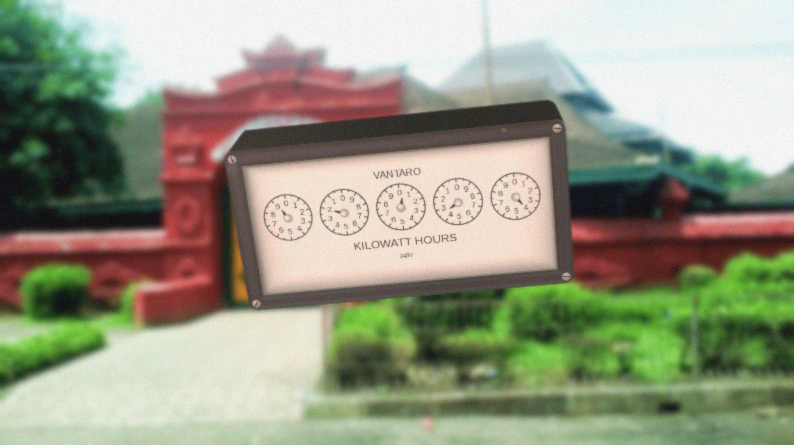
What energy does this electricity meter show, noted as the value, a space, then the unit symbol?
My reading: 92034 kWh
